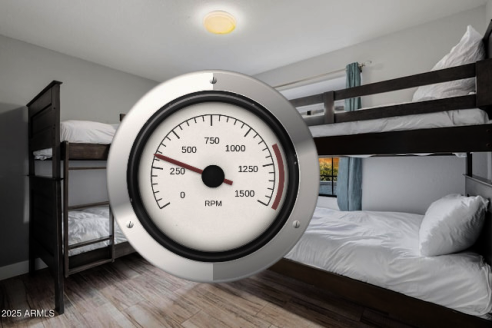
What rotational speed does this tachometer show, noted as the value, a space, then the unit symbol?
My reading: 325 rpm
